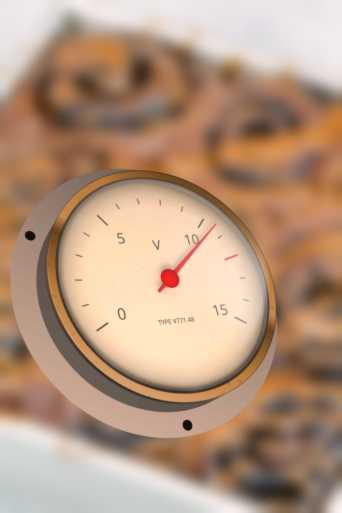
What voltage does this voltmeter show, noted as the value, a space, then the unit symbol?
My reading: 10.5 V
